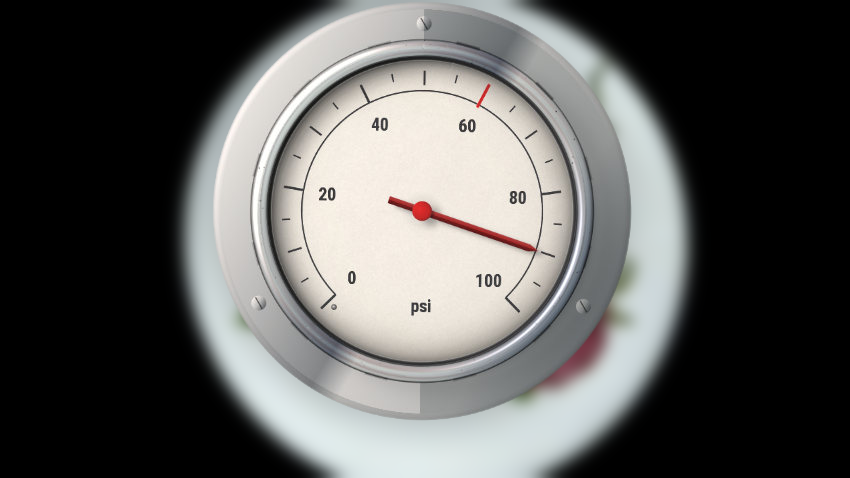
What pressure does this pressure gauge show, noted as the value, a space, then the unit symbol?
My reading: 90 psi
